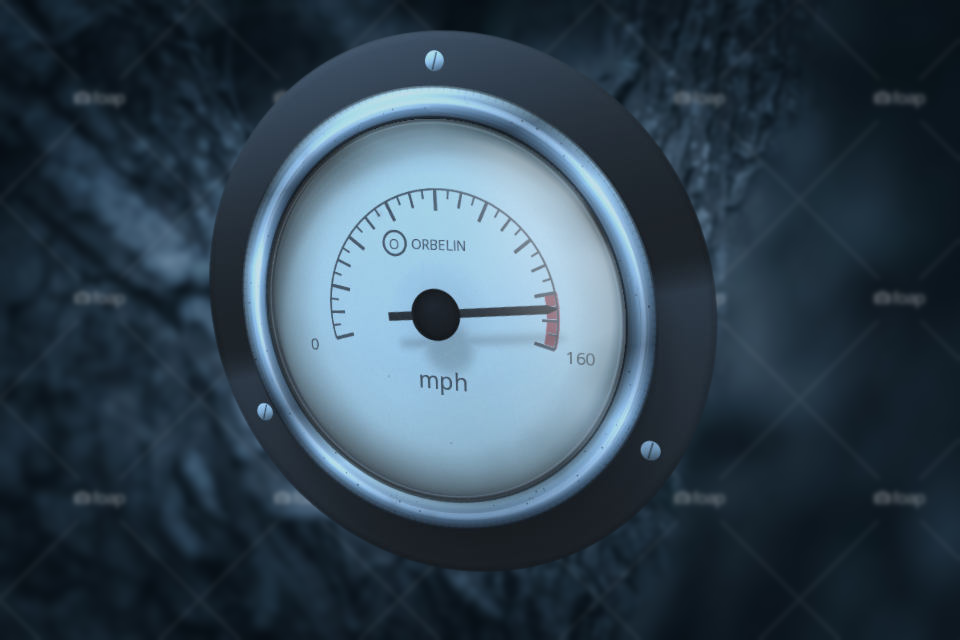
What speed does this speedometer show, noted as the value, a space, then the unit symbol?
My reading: 145 mph
